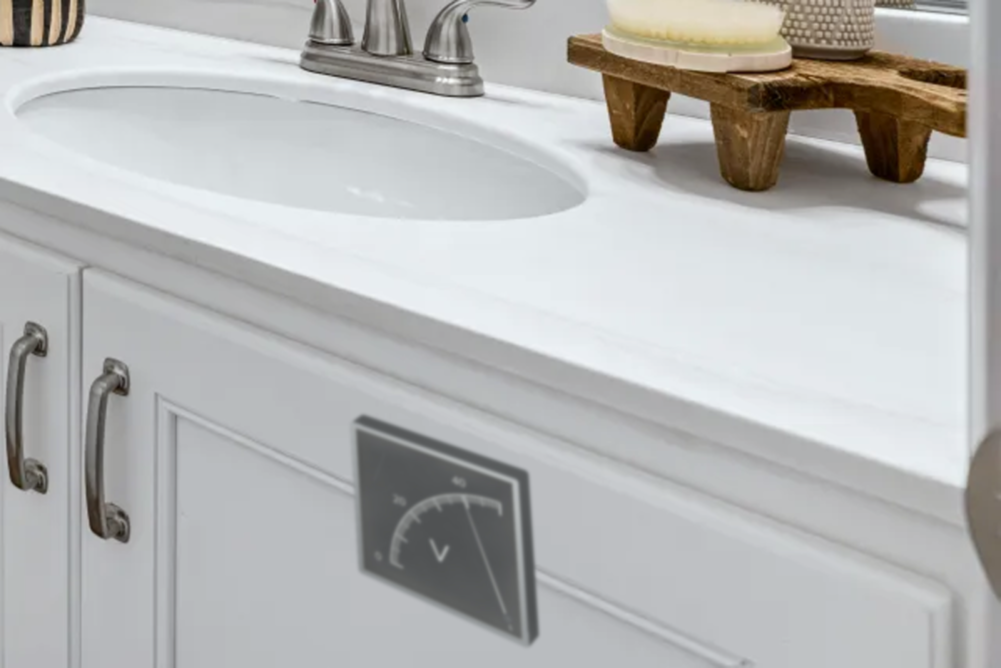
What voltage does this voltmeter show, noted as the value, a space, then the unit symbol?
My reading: 40 V
